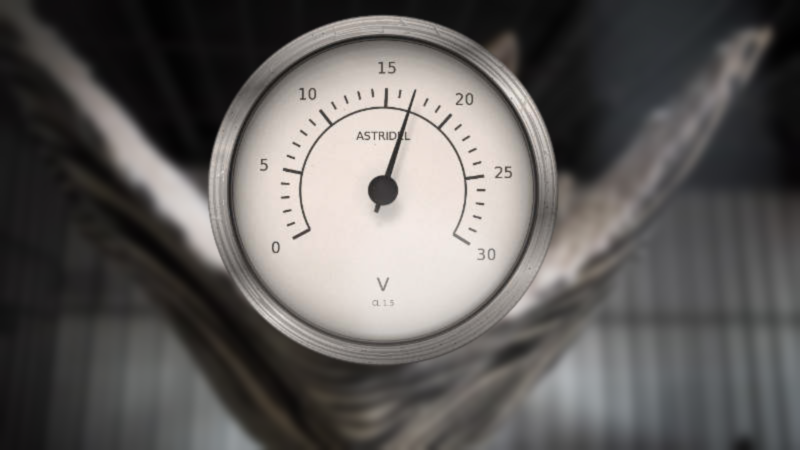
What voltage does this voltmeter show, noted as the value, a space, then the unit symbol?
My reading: 17 V
